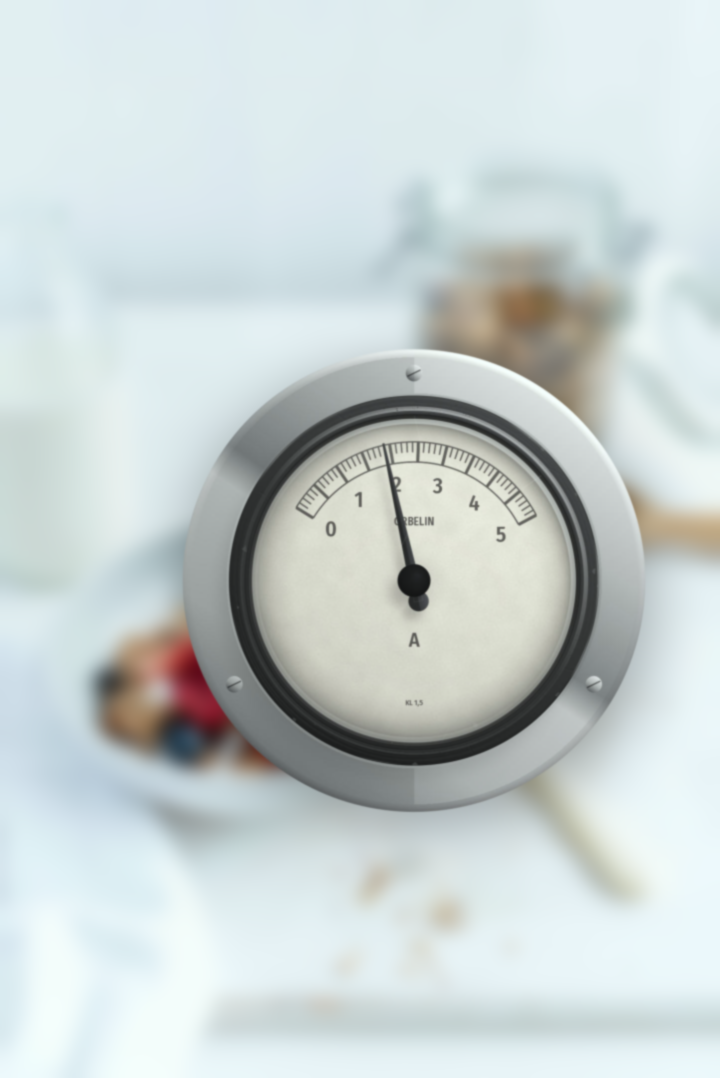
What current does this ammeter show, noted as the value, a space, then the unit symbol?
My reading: 1.9 A
